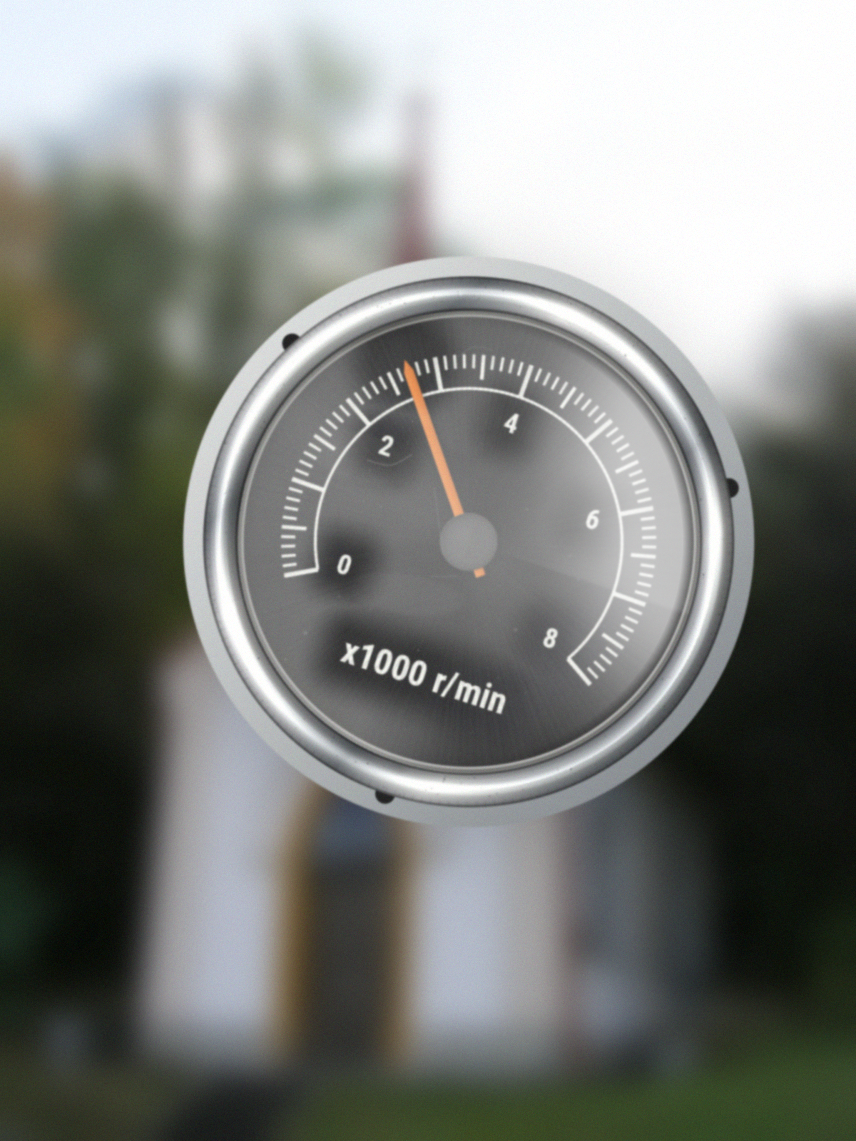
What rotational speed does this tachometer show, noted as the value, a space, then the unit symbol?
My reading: 2700 rpm
